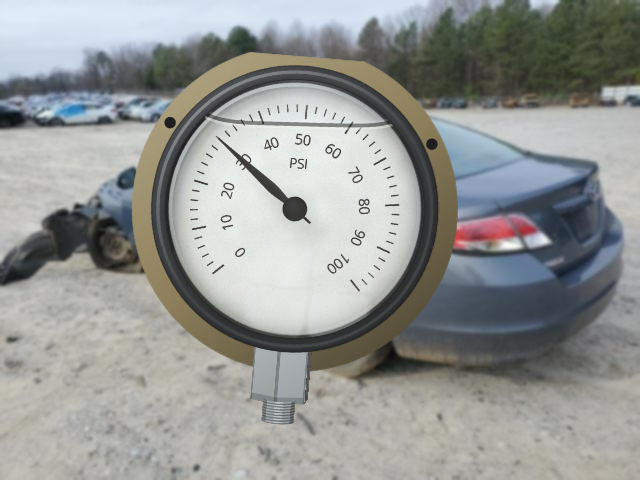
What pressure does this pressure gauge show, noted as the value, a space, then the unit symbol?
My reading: 30 psi
